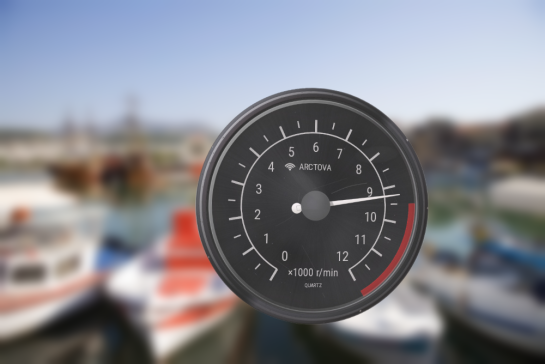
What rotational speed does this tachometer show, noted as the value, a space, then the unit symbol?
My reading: 9250 rpm
